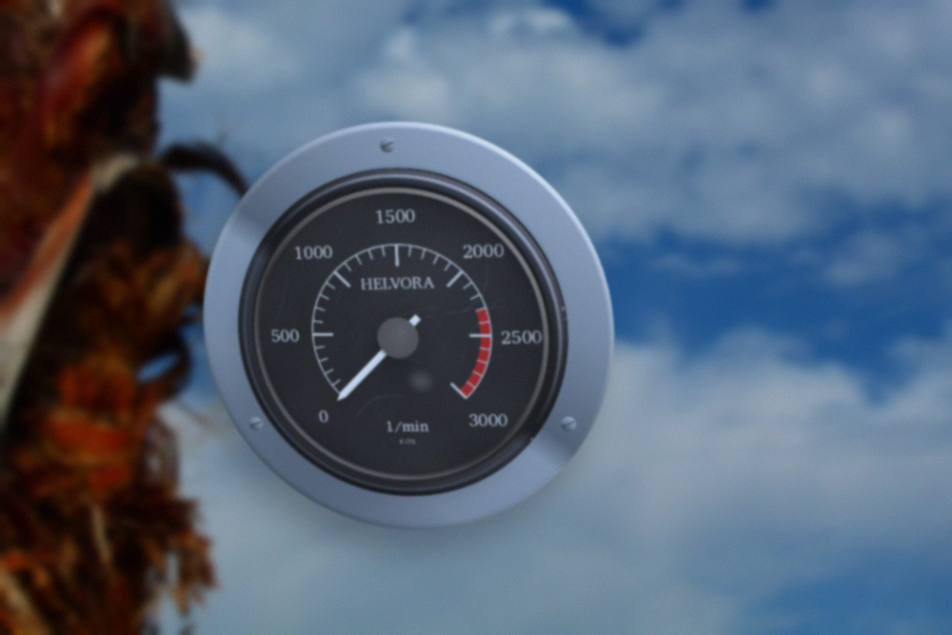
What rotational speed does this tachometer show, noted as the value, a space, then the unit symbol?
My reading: 0 rpm
